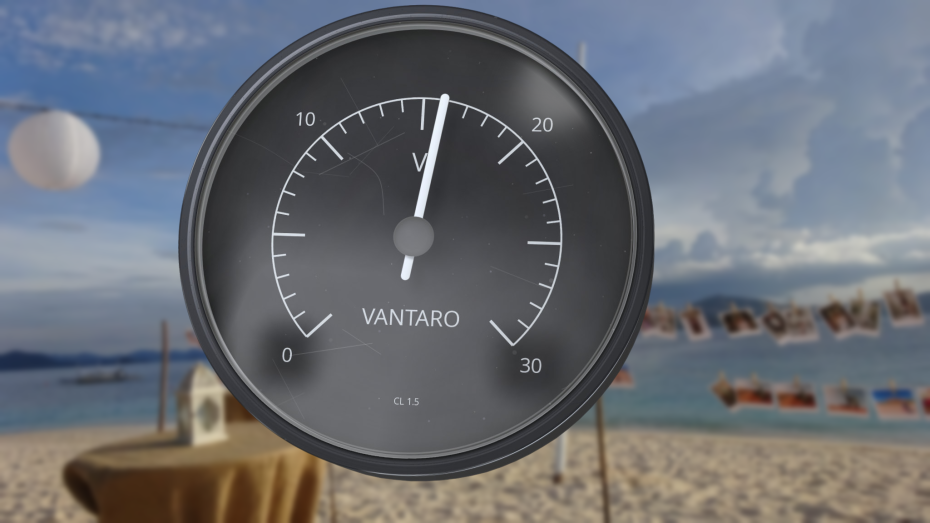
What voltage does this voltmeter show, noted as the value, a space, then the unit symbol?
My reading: 16 V
